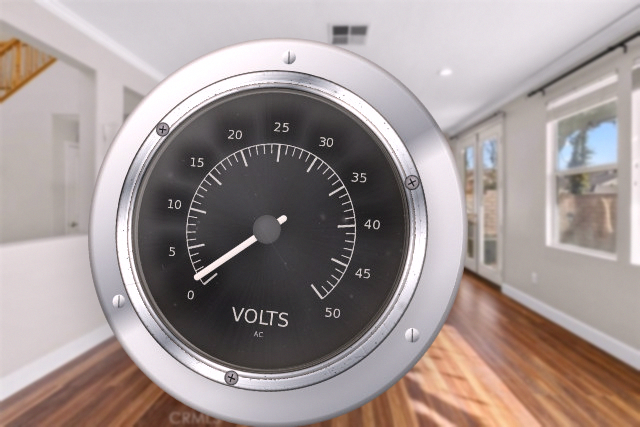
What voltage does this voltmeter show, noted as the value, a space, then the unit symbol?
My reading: 1 V
